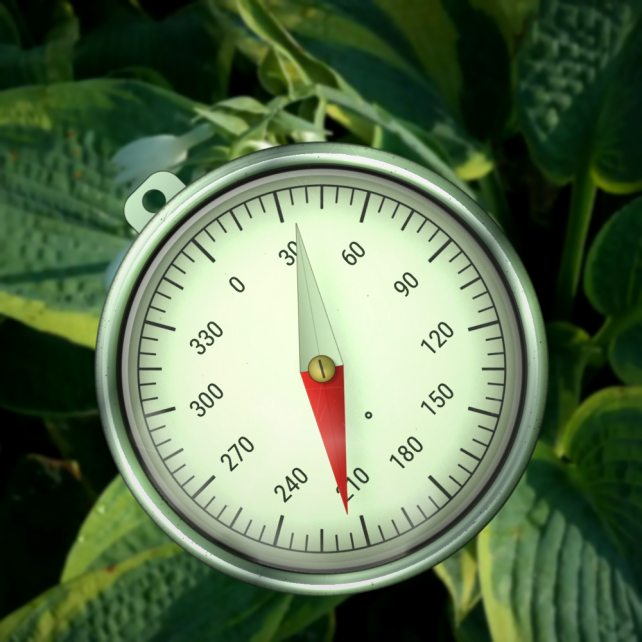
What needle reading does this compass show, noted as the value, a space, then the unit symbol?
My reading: 215 °
